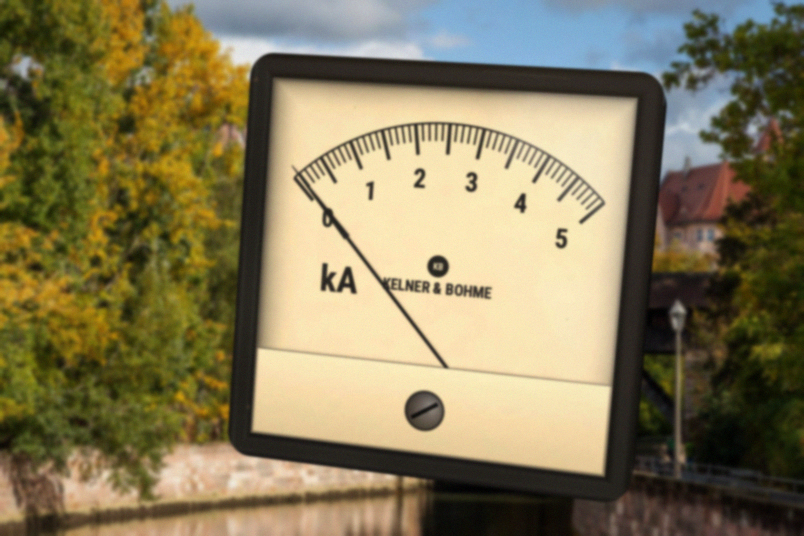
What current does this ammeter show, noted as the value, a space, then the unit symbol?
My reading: 0.1 kA
